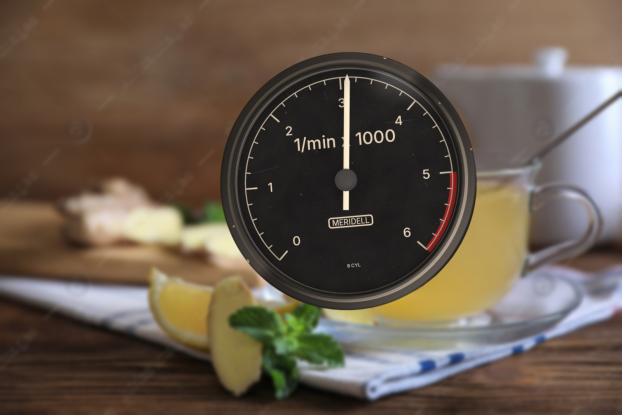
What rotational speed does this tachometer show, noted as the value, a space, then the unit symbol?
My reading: 3100 rpm
